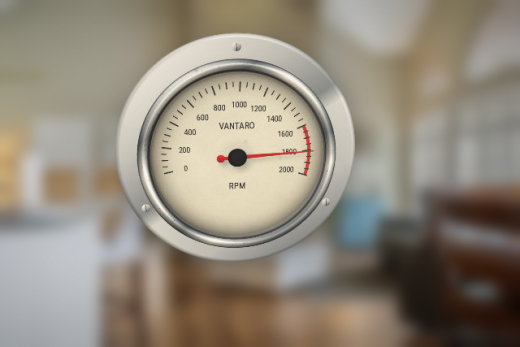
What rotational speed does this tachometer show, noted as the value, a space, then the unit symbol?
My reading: 1800 rpm
